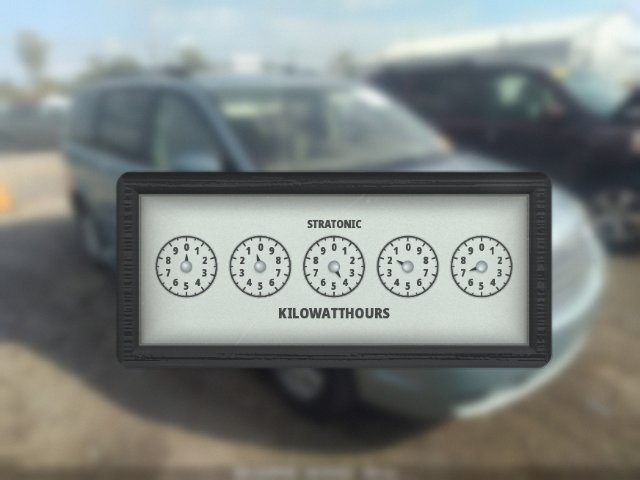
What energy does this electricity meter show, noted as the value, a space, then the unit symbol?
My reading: 417 kWh
